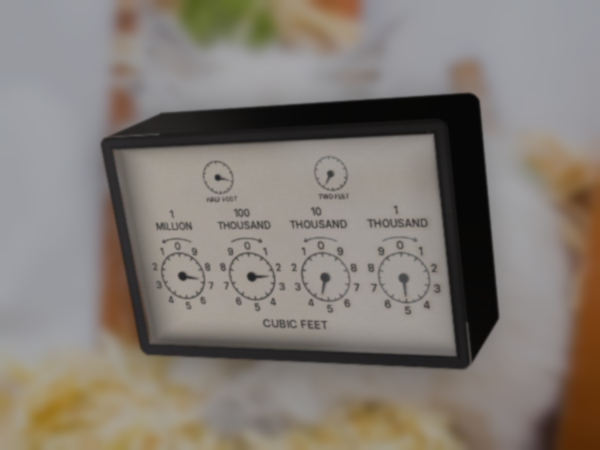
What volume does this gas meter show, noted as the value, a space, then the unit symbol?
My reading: 724500 ft³
